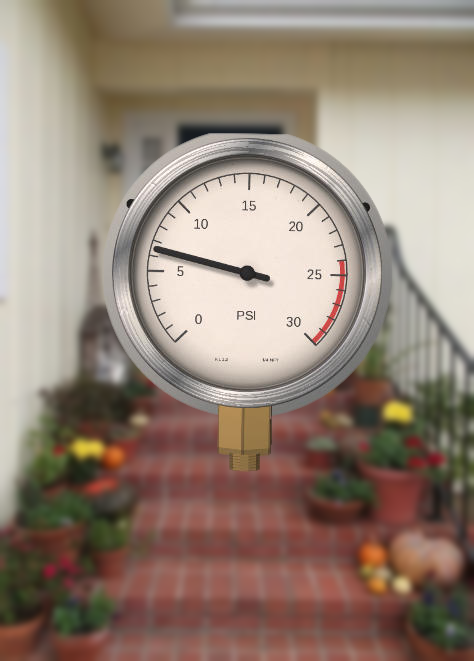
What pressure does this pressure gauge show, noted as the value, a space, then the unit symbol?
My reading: 6.5 psi
